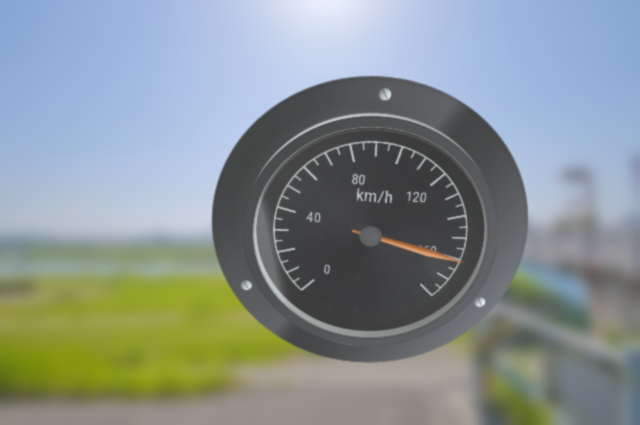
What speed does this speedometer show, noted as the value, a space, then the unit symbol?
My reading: 160 km/h
